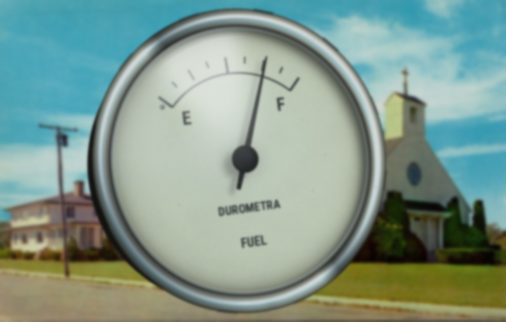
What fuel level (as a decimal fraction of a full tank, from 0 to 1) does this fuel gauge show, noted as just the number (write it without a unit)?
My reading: 0.75
